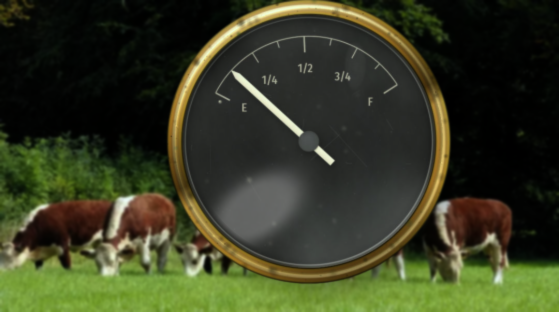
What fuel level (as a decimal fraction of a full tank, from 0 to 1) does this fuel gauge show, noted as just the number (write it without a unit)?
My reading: 0.125
